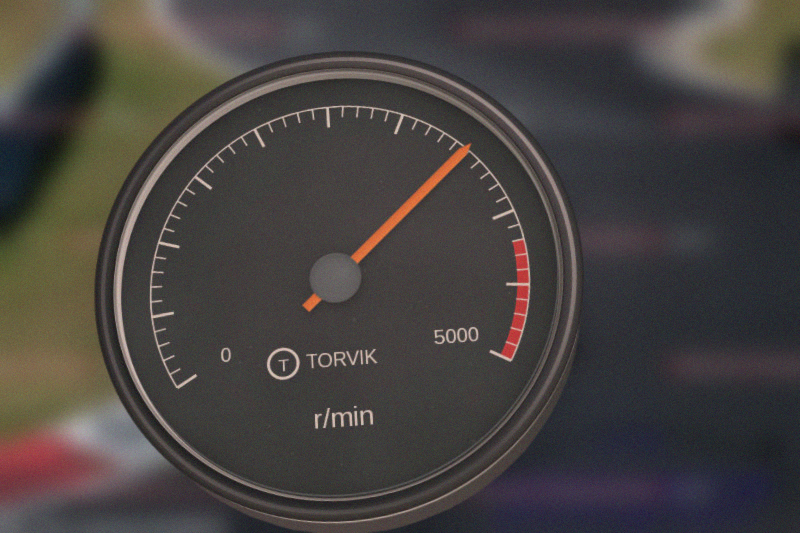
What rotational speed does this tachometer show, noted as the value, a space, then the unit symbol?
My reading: 3500 rpm
